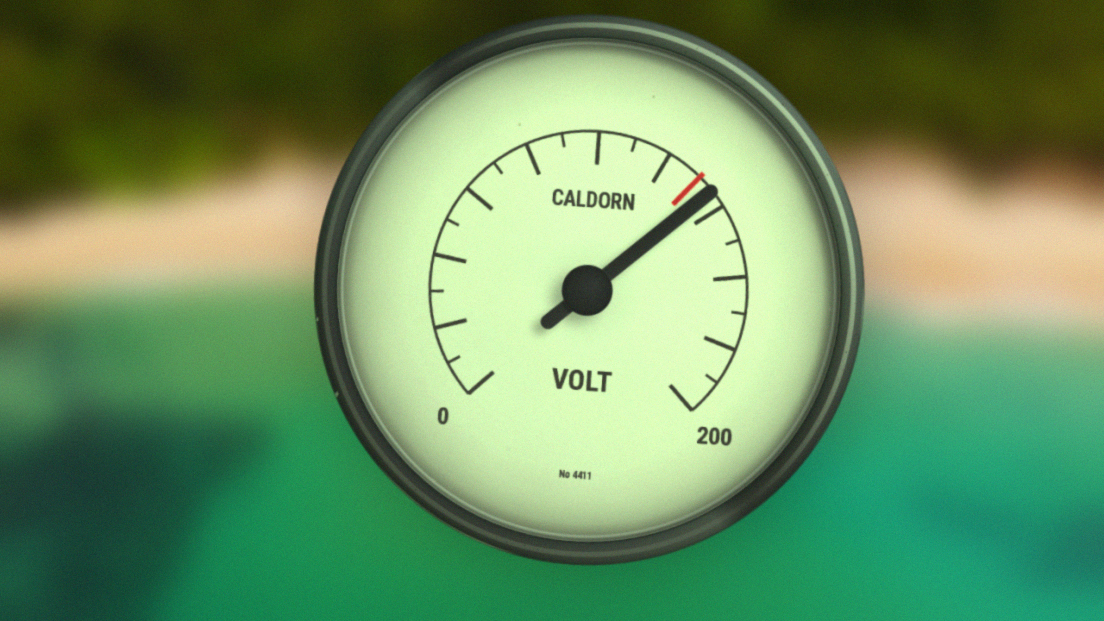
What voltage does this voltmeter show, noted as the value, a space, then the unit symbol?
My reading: 135 V
